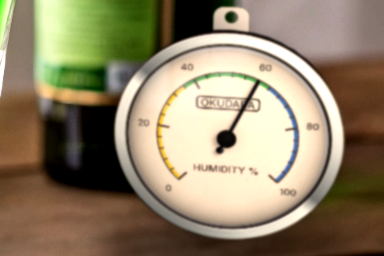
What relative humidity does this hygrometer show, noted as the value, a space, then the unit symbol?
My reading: 60 %
